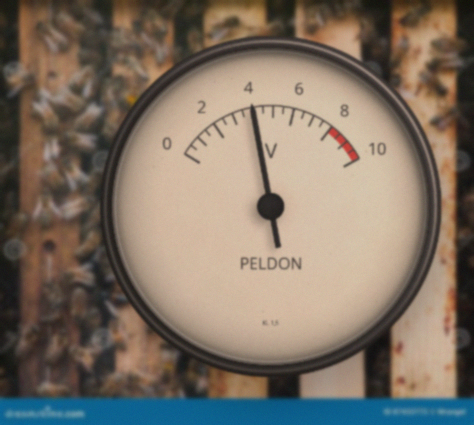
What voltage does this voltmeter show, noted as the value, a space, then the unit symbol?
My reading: 4 V
